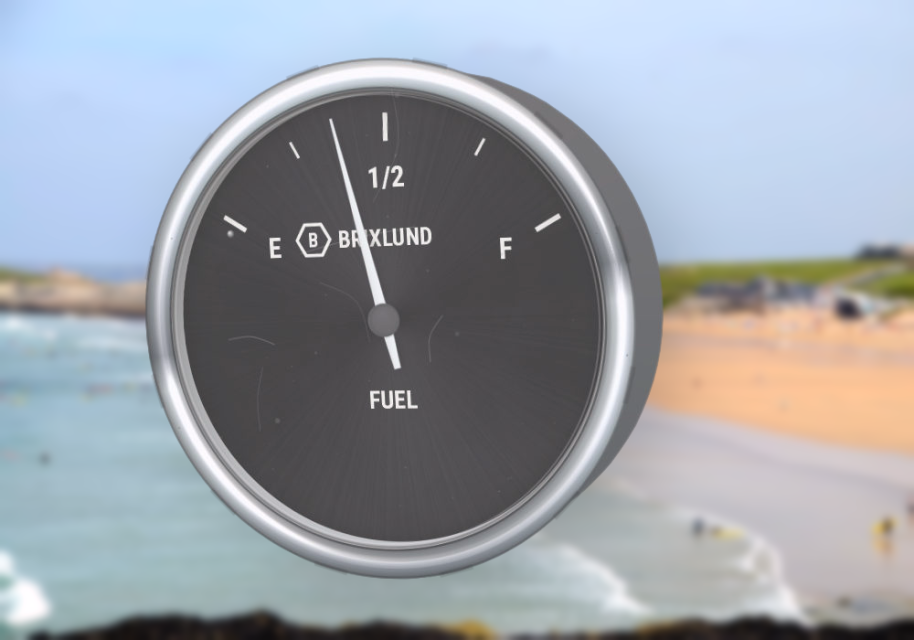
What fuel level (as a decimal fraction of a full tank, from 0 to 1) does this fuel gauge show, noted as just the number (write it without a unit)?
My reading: 0.375
